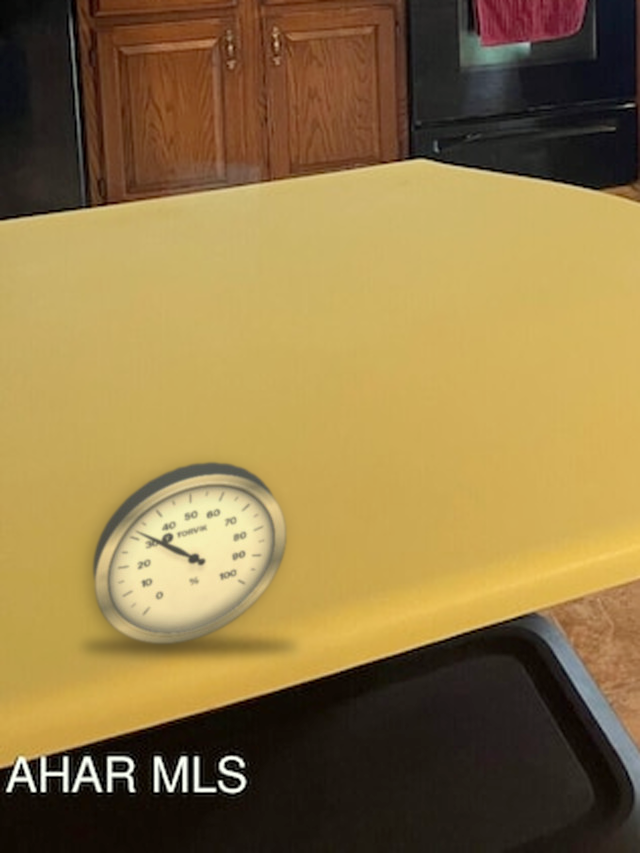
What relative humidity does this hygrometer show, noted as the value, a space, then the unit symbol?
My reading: 32.5 %
